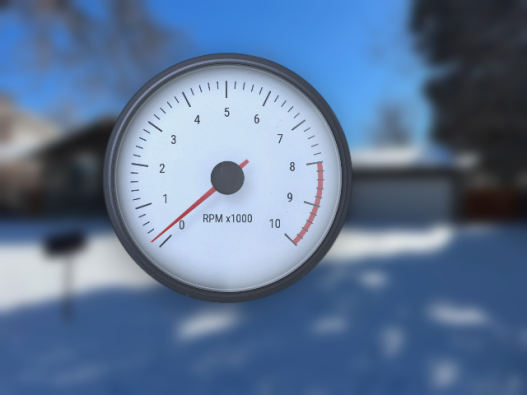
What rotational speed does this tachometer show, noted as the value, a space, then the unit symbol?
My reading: 200 rpm
